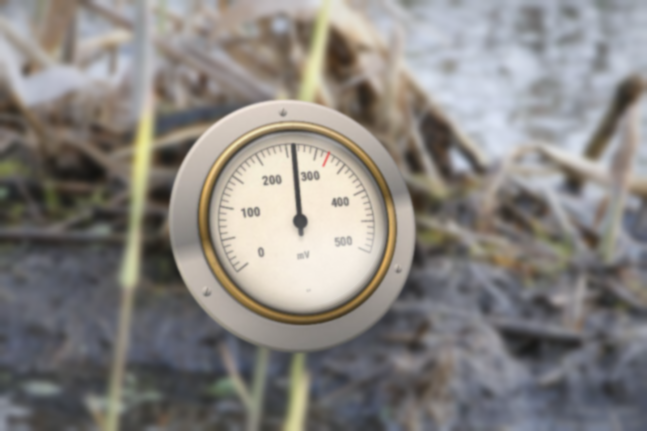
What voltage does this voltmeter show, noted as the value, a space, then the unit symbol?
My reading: 260 mV
